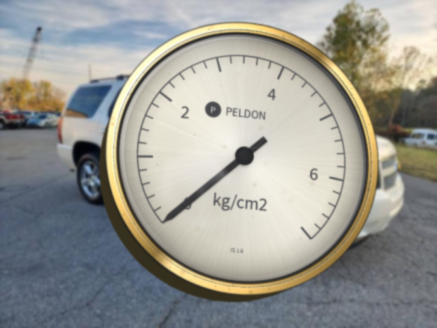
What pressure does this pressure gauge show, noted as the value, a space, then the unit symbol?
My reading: 0 kg/cm²
